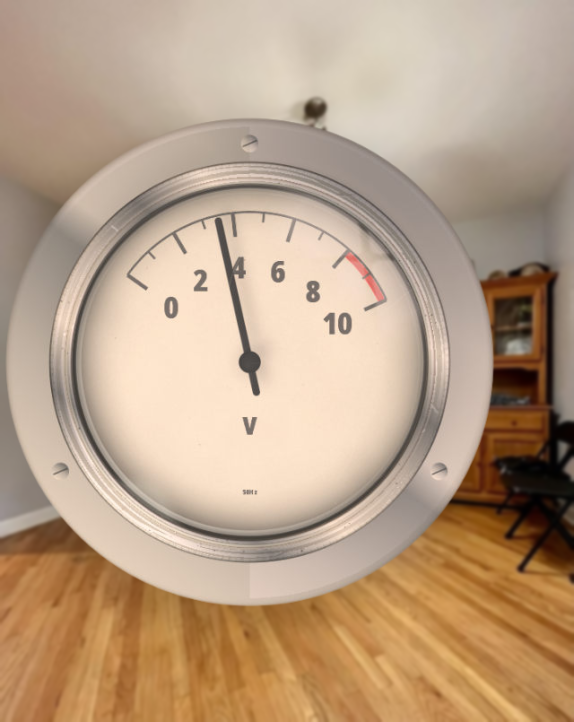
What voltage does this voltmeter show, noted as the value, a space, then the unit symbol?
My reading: 3.5 V
